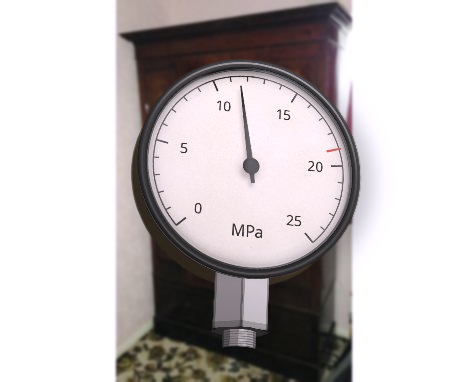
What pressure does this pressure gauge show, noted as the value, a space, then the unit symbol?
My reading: 11.5 MPa
